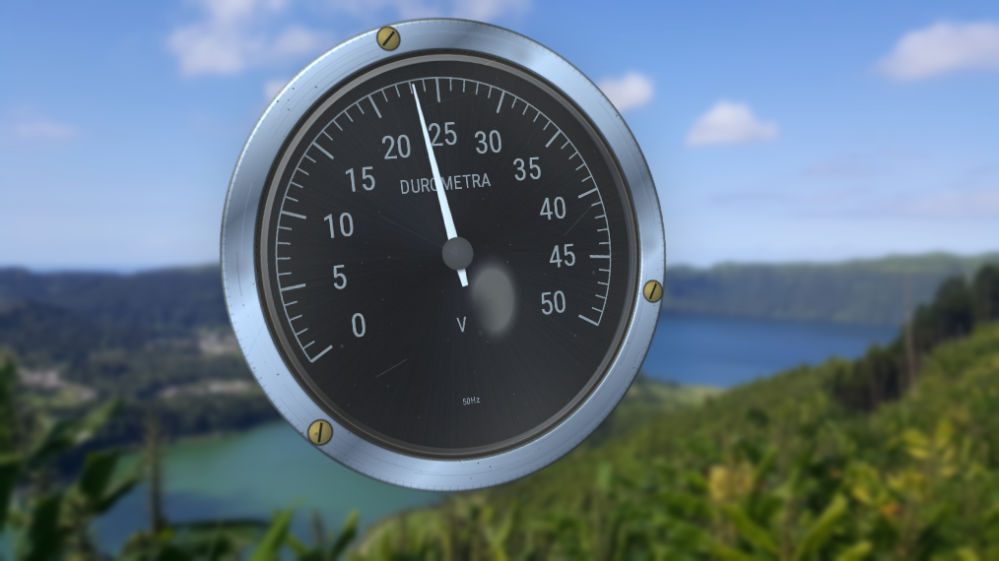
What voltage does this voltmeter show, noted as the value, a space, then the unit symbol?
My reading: 23 V
